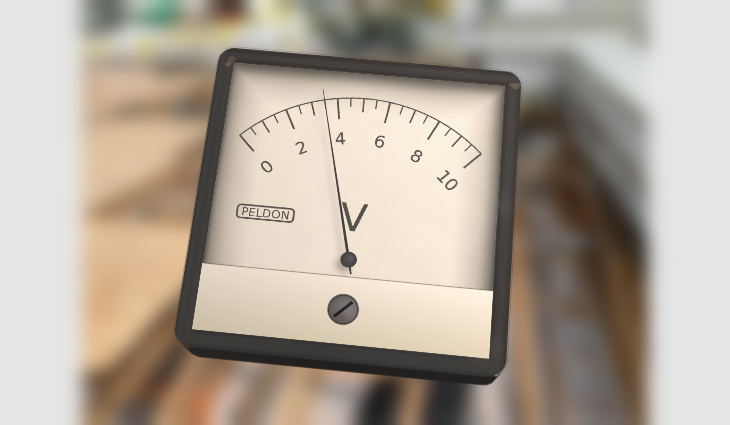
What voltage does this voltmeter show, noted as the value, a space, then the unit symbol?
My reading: 3.5 V
